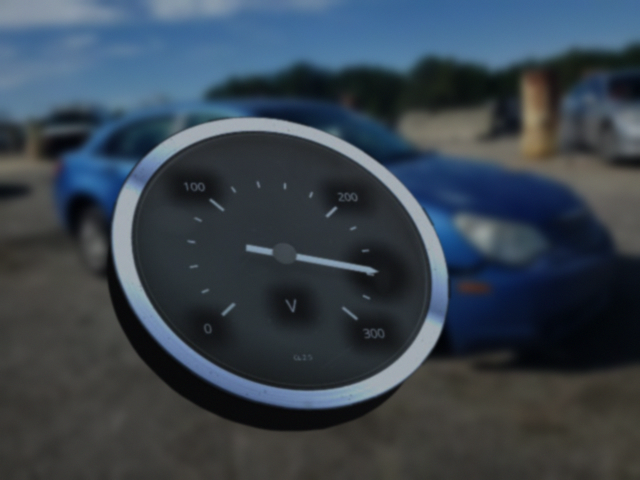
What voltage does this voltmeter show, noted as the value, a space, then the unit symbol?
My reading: 260 V
